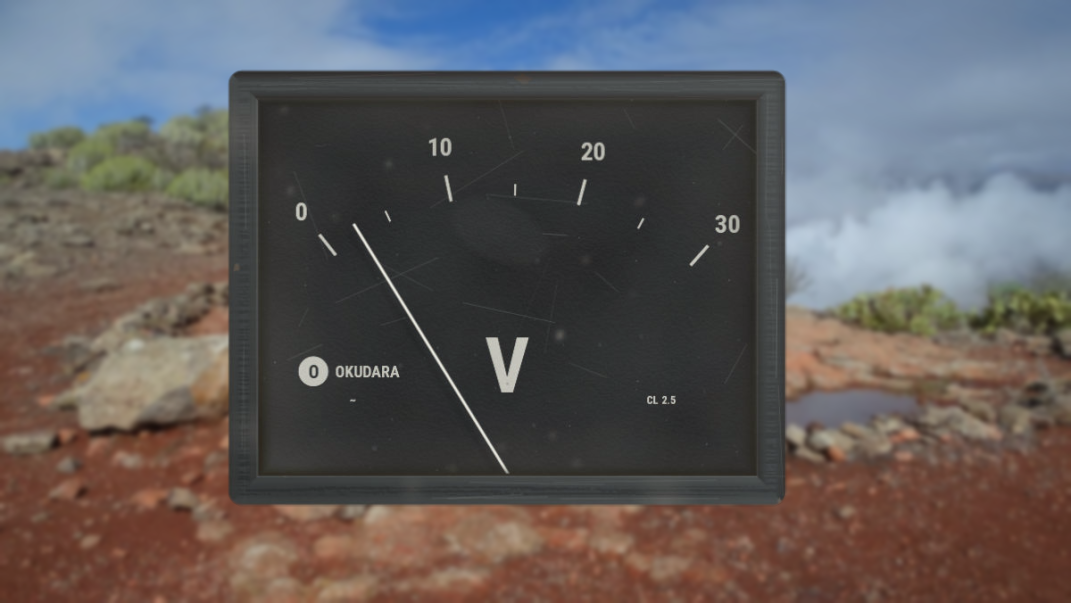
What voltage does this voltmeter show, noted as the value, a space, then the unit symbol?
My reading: 2.5 V
